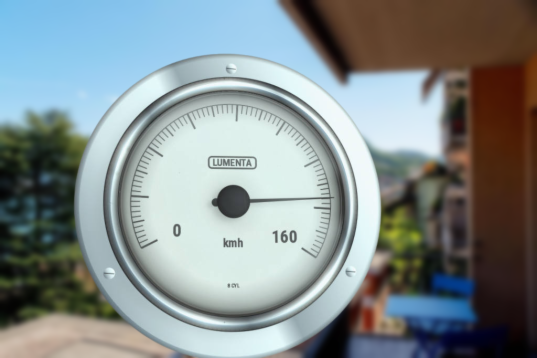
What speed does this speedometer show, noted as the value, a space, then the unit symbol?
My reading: 136 km/h
